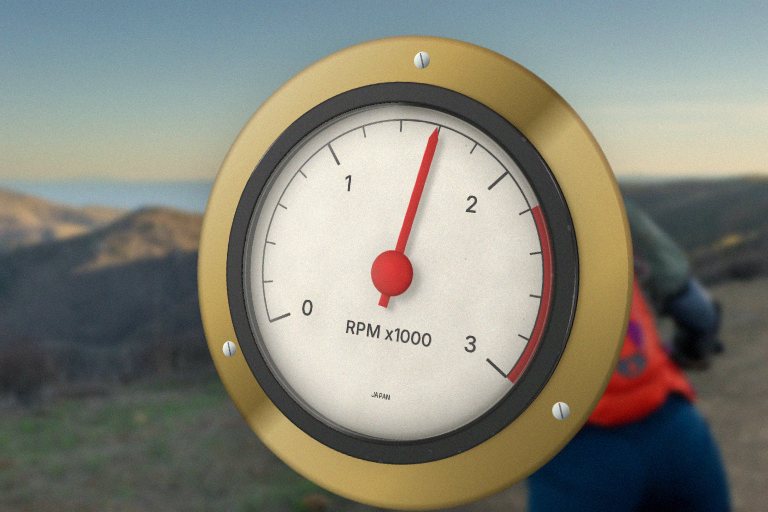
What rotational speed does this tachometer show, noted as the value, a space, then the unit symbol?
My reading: 1600 rpm
